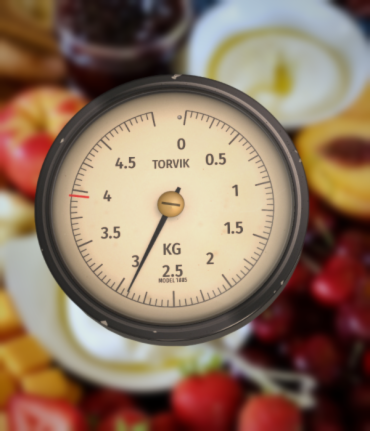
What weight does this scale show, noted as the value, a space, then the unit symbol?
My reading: 2.9 kg
